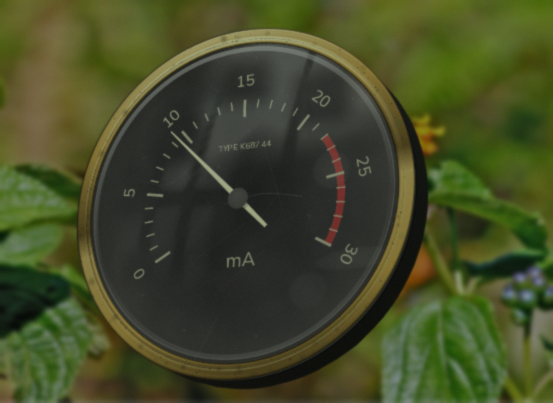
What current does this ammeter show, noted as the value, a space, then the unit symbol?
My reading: 9.5 mA
